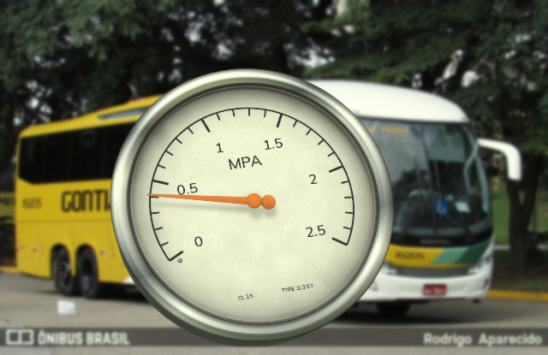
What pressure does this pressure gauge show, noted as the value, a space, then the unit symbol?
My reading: 0.4 MPa
